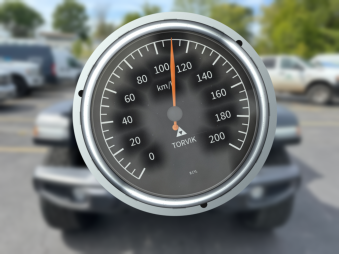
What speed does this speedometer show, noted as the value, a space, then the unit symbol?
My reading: 110 km/h
